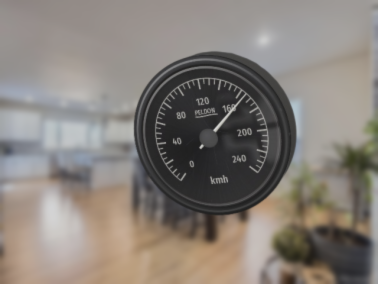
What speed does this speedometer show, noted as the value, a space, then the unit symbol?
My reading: 165 km/h
